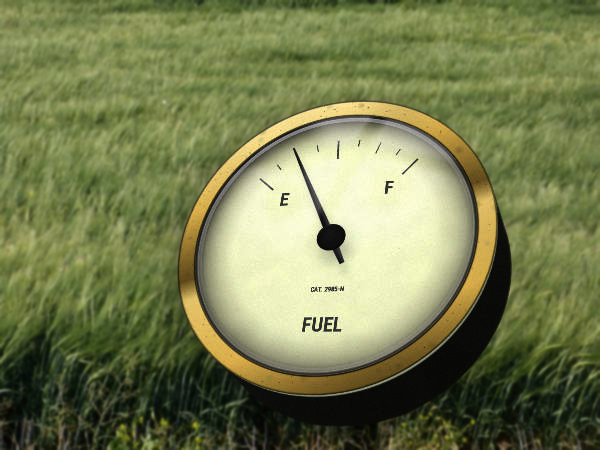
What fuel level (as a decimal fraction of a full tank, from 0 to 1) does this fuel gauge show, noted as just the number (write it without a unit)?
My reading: 0.25
